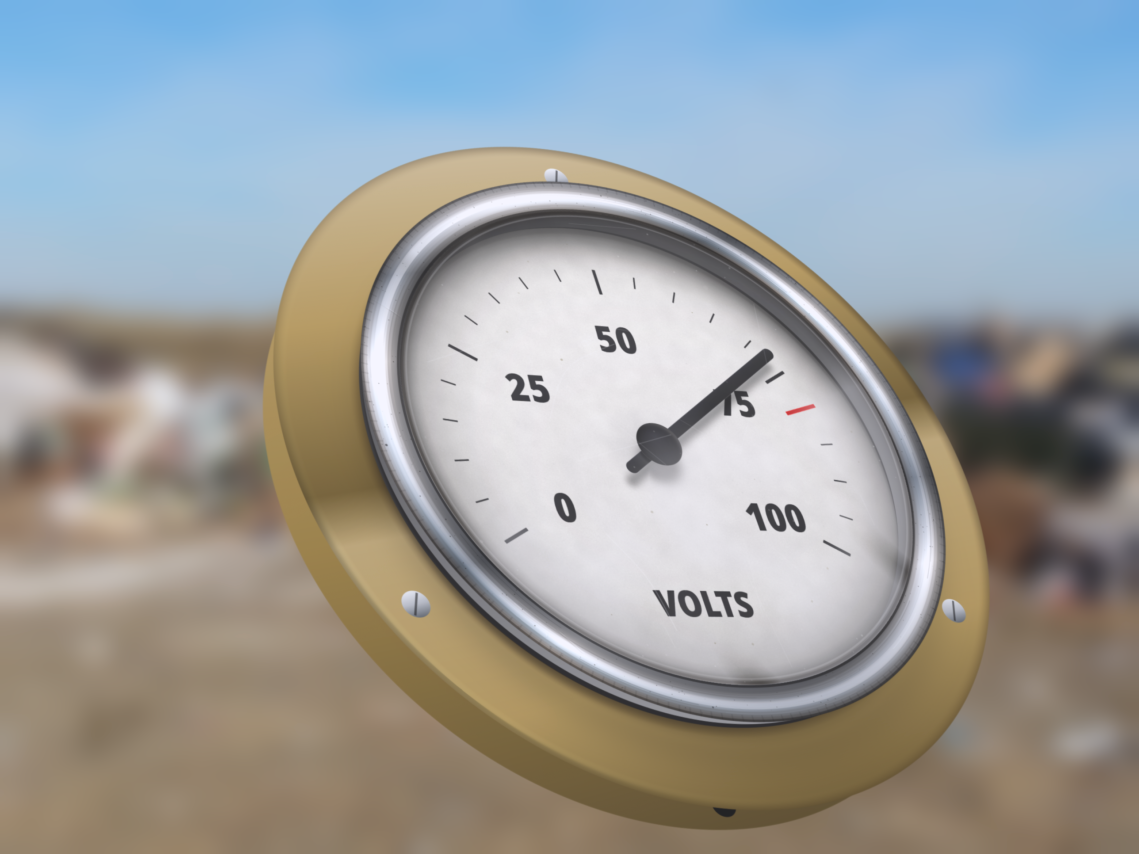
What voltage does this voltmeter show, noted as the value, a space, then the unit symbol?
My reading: 72.5 V
